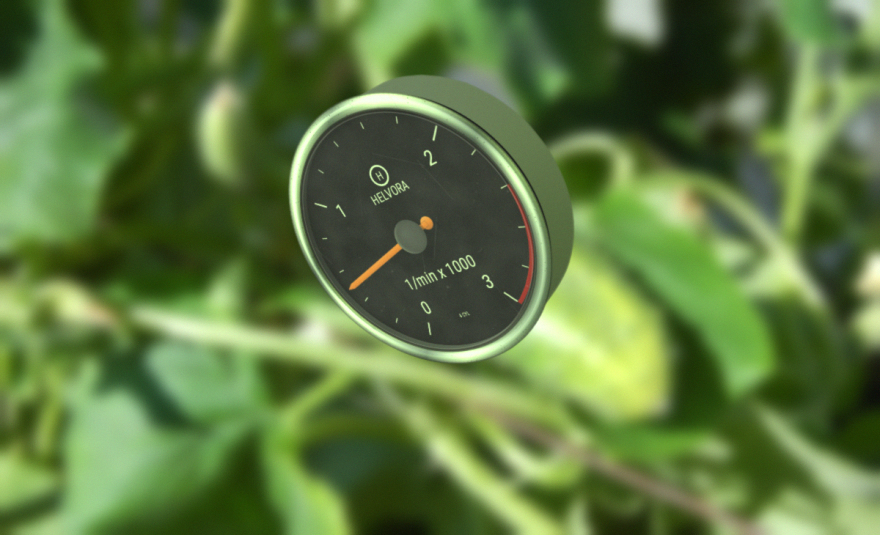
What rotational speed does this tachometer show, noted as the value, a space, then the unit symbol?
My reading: 500 rpm
